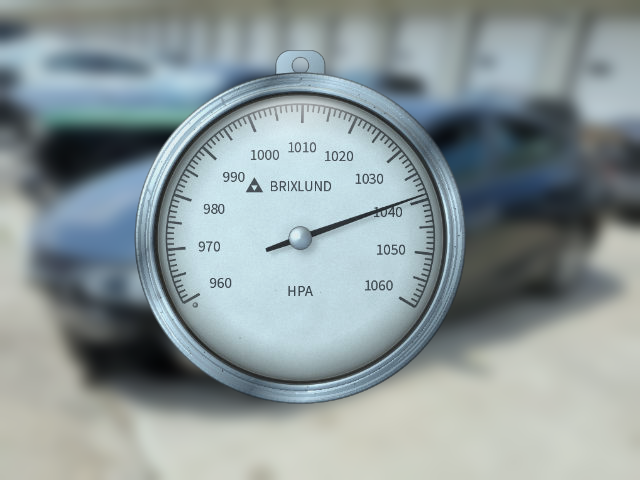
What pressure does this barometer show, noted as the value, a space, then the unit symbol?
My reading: 1039 hPa
